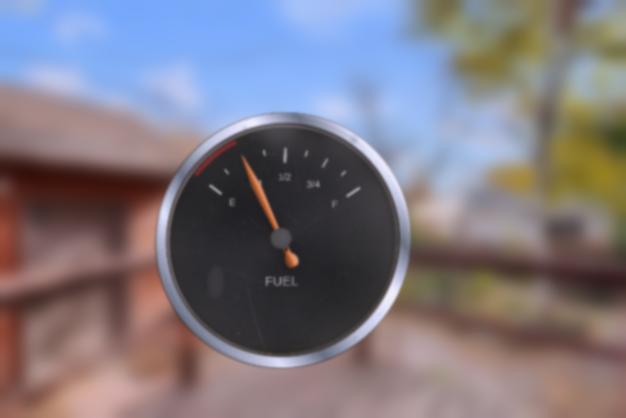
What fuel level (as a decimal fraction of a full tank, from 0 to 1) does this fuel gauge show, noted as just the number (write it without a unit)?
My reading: 0.25
